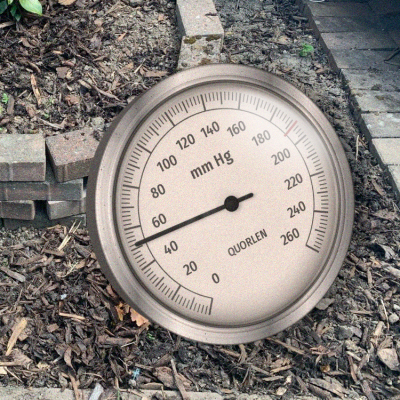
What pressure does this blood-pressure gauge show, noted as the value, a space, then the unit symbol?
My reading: 52 mmHg
